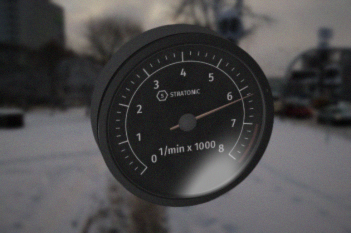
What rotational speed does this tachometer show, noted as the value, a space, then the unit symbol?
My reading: 6200 rpm
